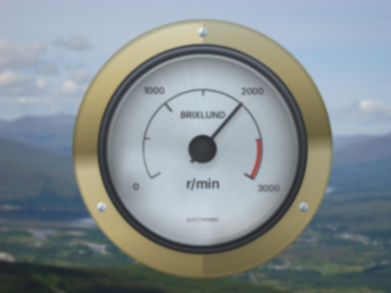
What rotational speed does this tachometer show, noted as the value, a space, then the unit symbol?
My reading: 2000 rpm
